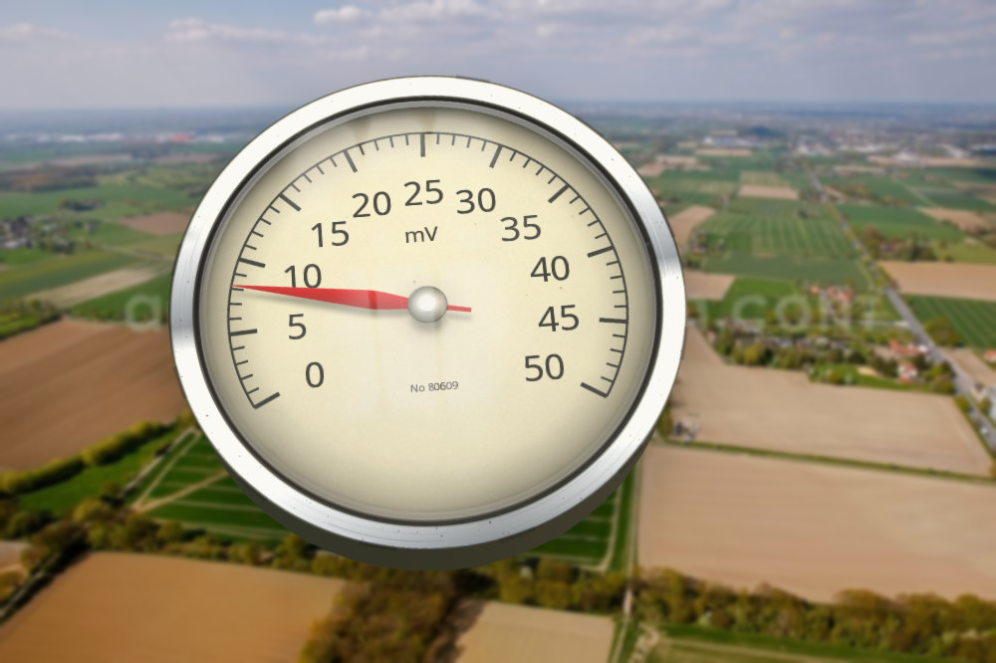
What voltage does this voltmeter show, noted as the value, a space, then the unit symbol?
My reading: 8 mV
